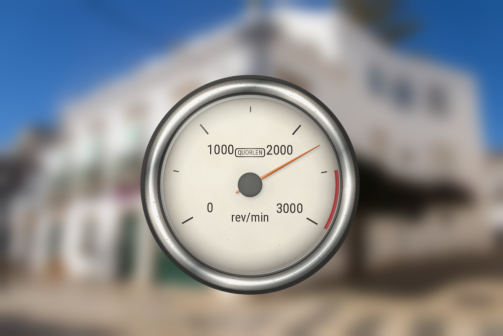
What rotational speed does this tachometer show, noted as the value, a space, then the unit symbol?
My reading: 2250 rpm
